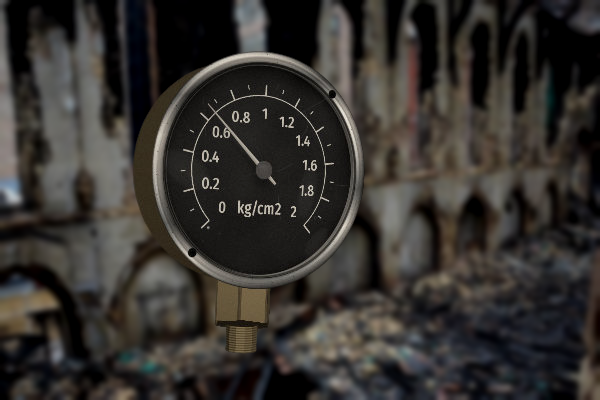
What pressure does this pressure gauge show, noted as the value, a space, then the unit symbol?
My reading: 0.65 kg/cm²
